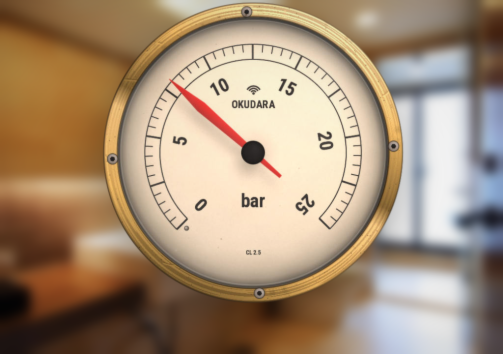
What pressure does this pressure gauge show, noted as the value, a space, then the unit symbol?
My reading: 8 bar
